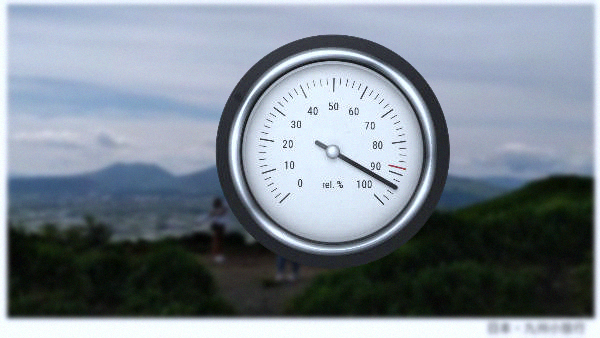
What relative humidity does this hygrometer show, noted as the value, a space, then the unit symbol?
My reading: 94 %
